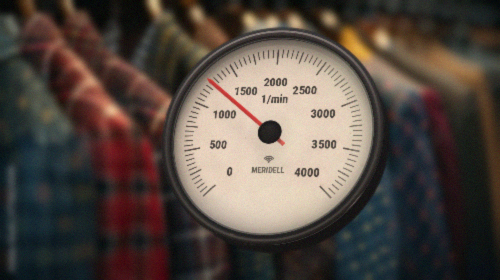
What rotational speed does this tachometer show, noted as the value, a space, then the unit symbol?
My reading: 1250 rpm
